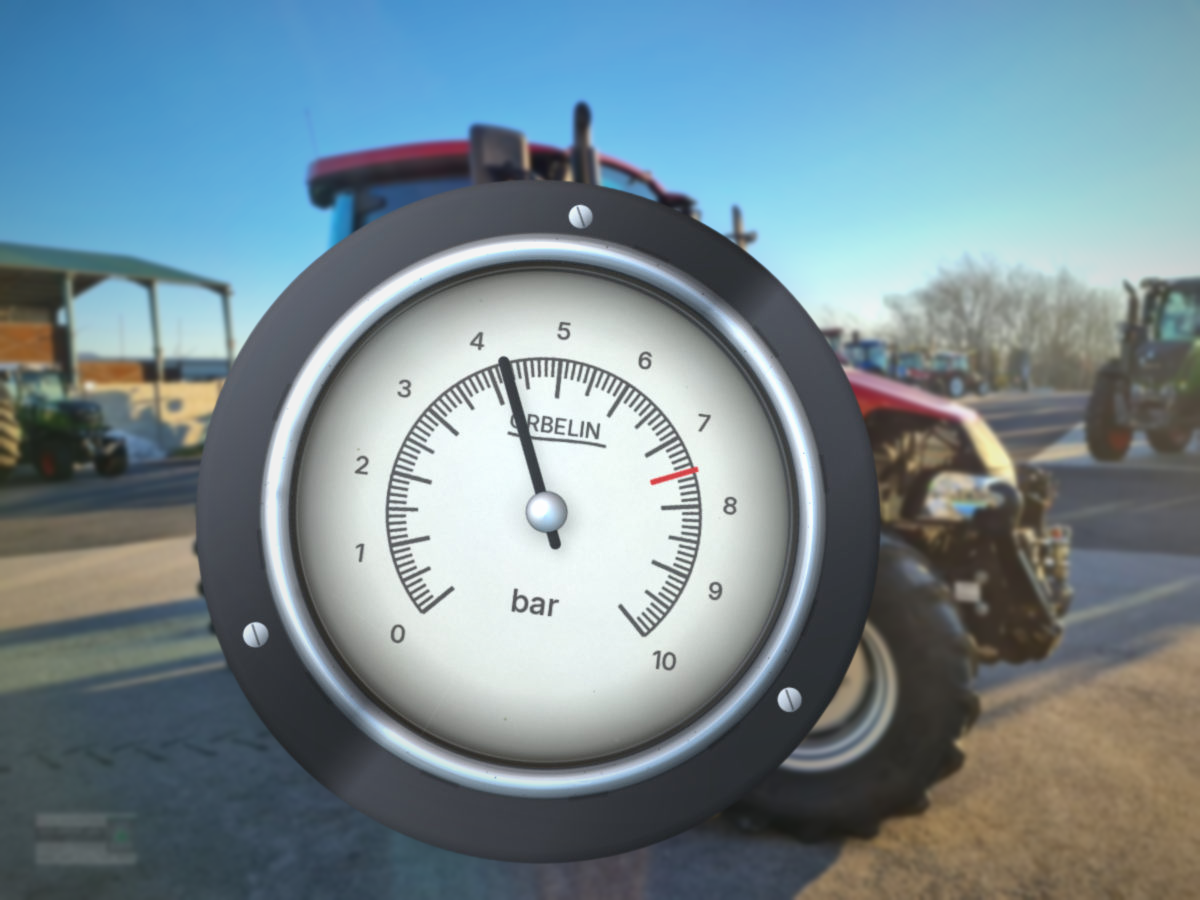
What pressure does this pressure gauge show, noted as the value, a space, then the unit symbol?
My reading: 4.2 bar
